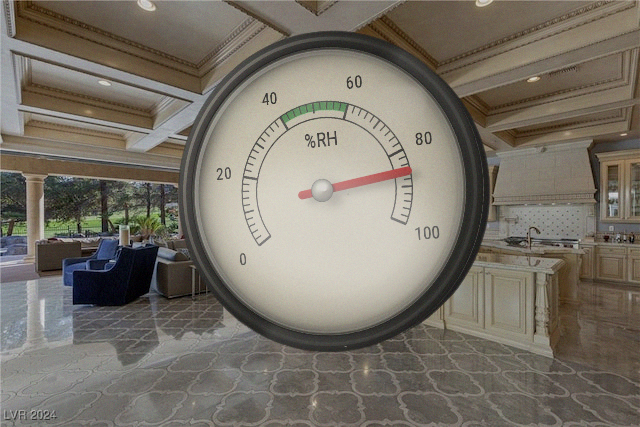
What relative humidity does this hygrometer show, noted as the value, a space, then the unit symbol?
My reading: 86 %
